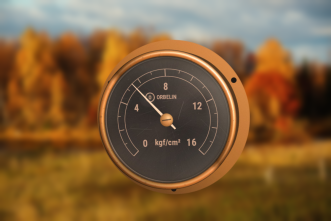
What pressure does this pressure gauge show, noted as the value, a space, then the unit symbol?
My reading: 5.5 kg/cm²
